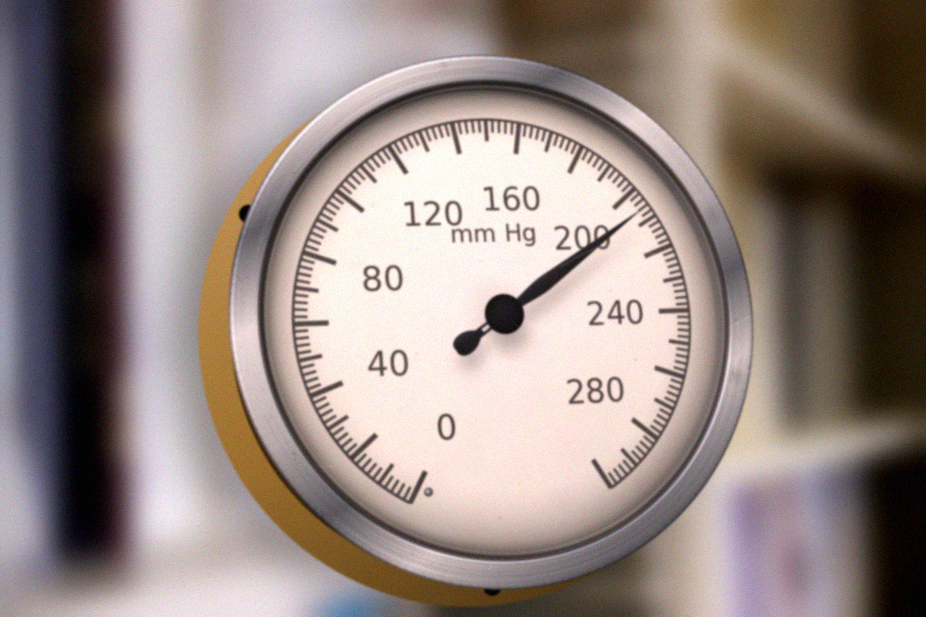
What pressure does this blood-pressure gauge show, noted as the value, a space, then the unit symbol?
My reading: 206 mmHg
